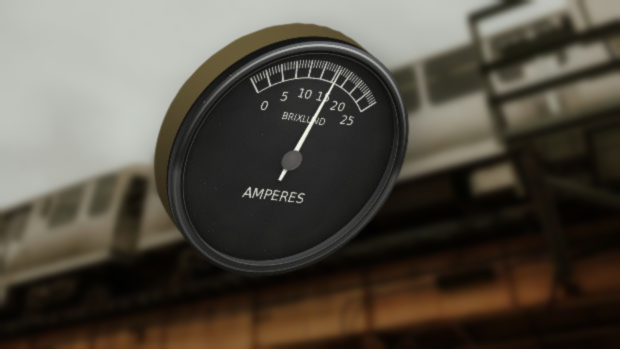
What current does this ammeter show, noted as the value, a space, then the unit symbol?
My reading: 15 A
